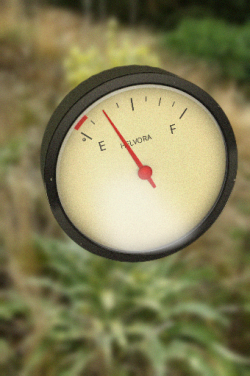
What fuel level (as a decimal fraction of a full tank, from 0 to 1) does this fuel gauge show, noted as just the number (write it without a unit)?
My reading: 0.25
